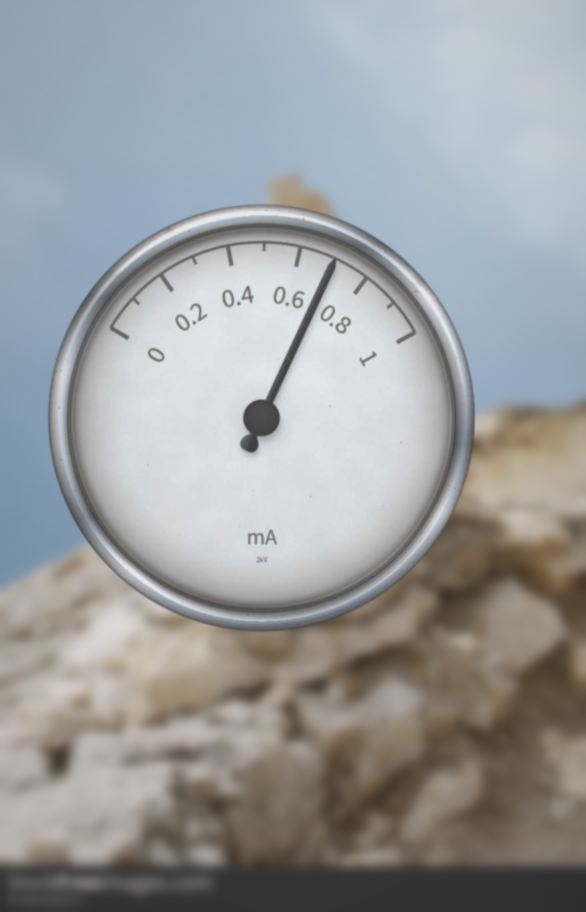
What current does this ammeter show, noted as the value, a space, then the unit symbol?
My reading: 0.7 mA
